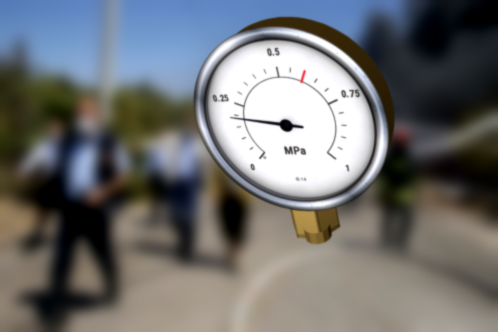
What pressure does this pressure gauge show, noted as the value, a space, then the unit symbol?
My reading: 0.2 MPa
